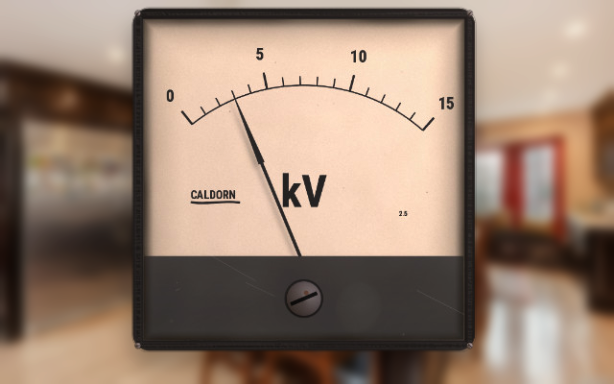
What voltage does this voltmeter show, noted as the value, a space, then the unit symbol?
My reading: 3 kV
